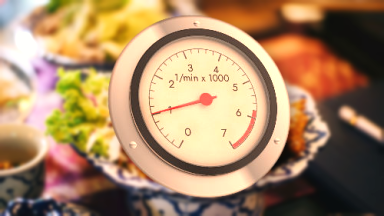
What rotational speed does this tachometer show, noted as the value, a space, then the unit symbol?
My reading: 1000 rpm
